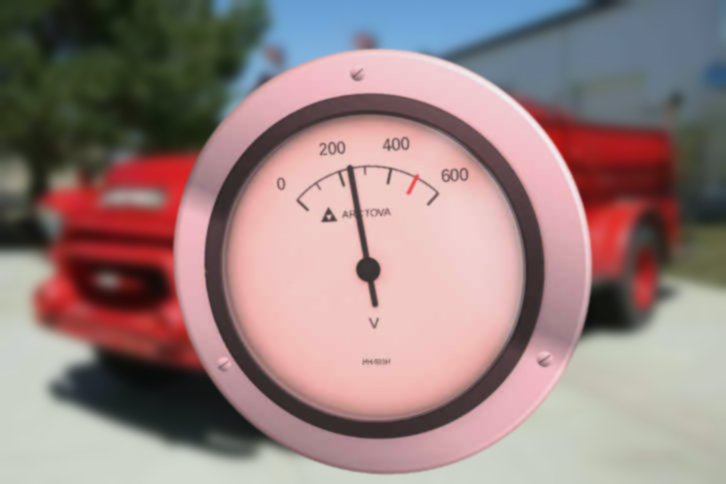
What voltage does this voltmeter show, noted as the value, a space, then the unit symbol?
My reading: 250 V
